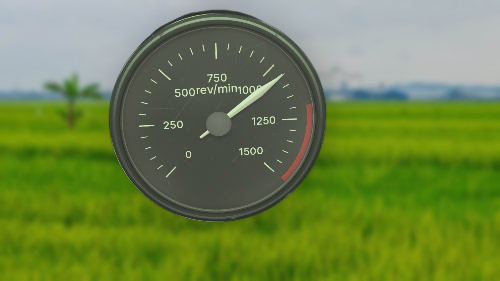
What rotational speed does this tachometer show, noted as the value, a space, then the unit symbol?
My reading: 1050 rpm
